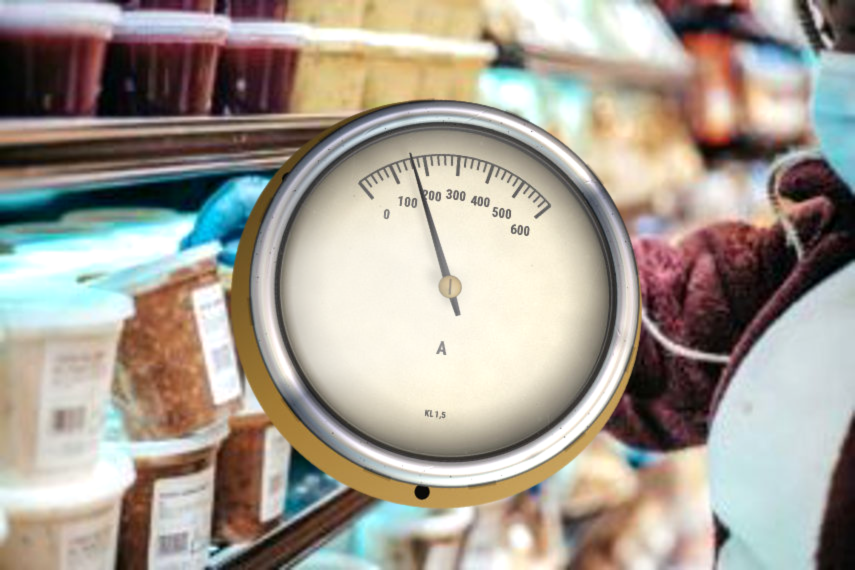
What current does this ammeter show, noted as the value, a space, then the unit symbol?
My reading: 160 A
